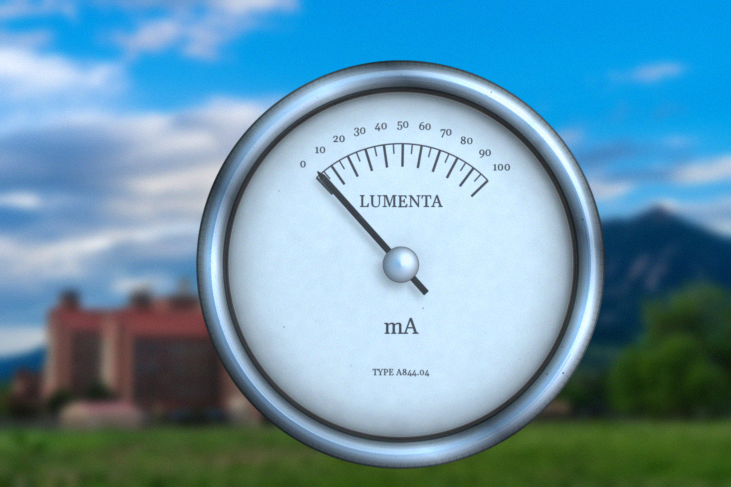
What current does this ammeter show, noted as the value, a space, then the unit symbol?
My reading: 2.5 mA
